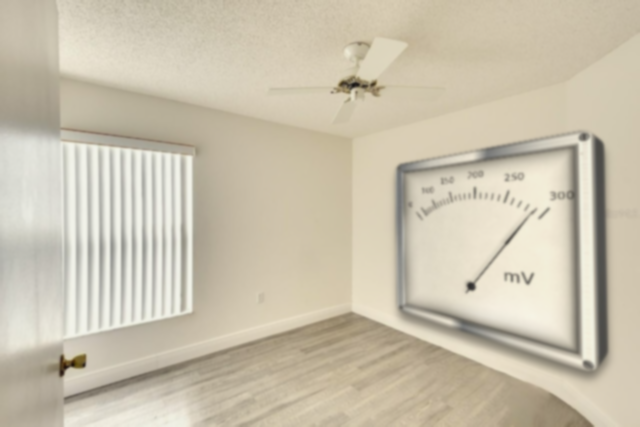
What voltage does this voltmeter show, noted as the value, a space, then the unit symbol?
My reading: 290 mV
